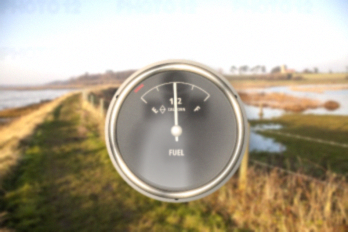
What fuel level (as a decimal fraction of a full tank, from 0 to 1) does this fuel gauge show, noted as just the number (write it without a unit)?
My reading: 0.5
